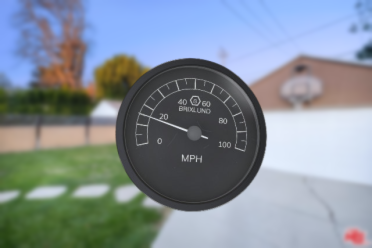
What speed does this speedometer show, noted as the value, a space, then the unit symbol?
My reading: 15 mph
